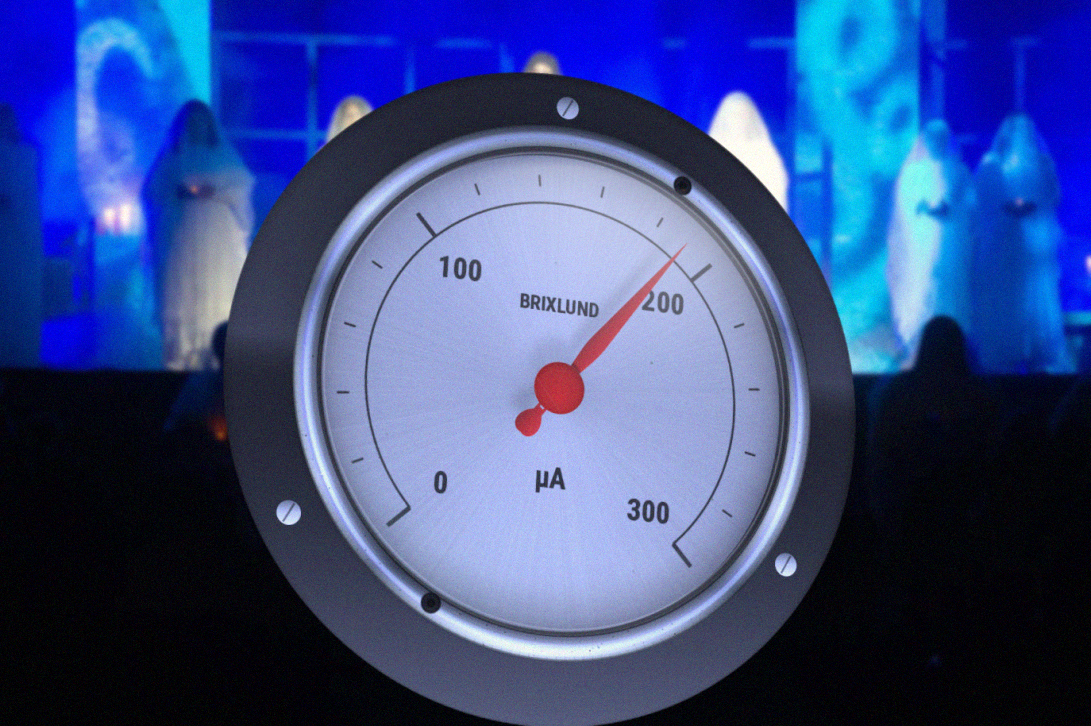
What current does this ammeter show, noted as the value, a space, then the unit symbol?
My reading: 190 µA
